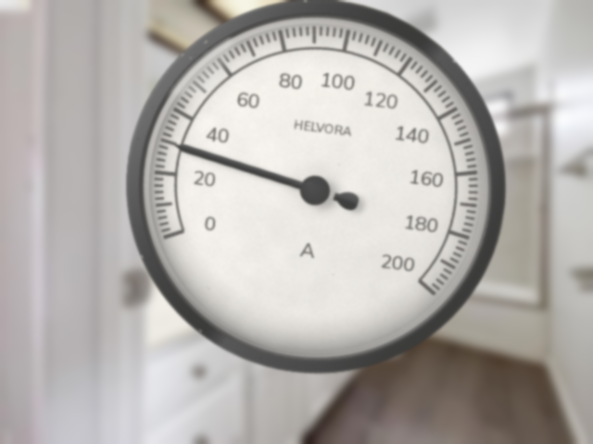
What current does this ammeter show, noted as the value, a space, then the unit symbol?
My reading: 30 A
